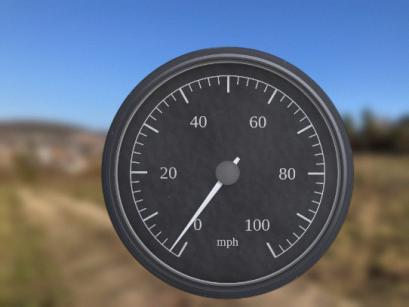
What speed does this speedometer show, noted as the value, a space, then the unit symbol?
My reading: 2 mph
